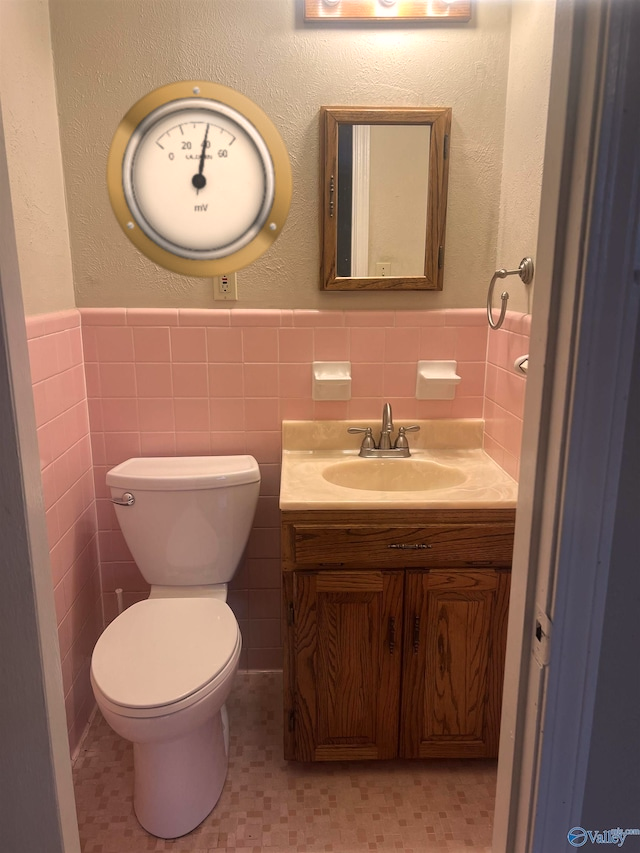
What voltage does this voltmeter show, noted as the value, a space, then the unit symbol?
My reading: 40 mV
